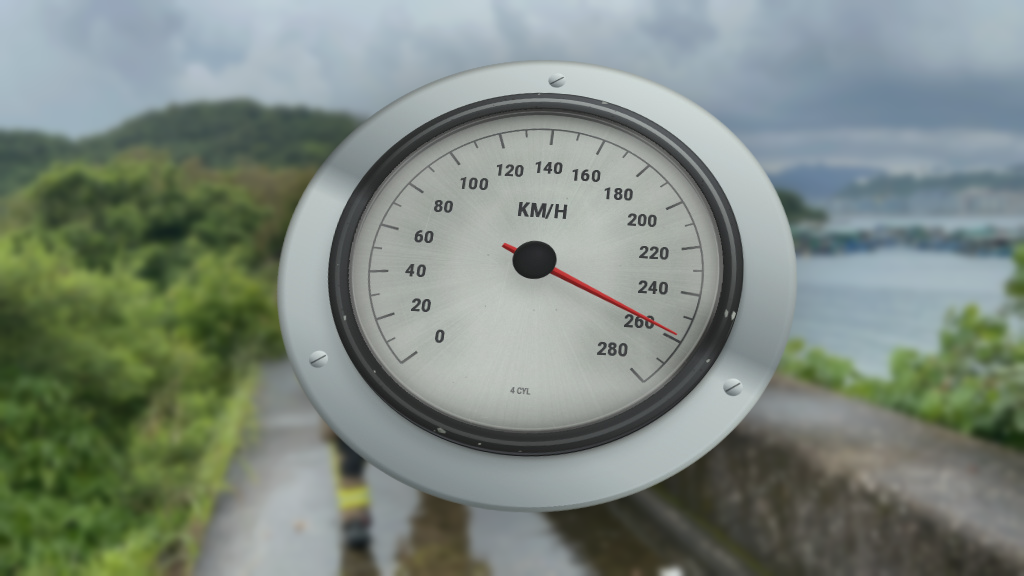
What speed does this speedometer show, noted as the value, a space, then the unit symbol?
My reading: 260 km/h
